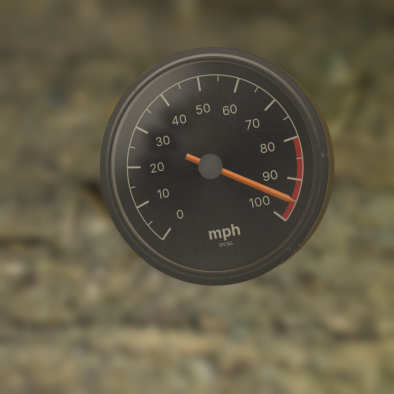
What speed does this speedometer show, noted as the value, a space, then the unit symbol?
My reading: 95 mph
